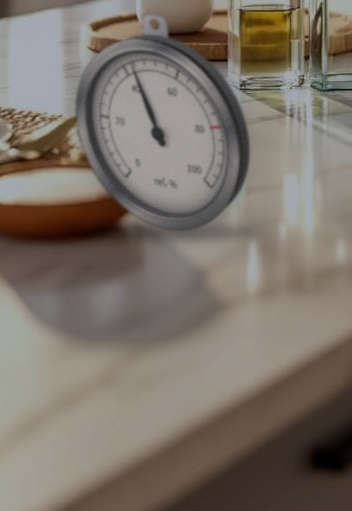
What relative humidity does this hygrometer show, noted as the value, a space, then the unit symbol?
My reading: 44 %
